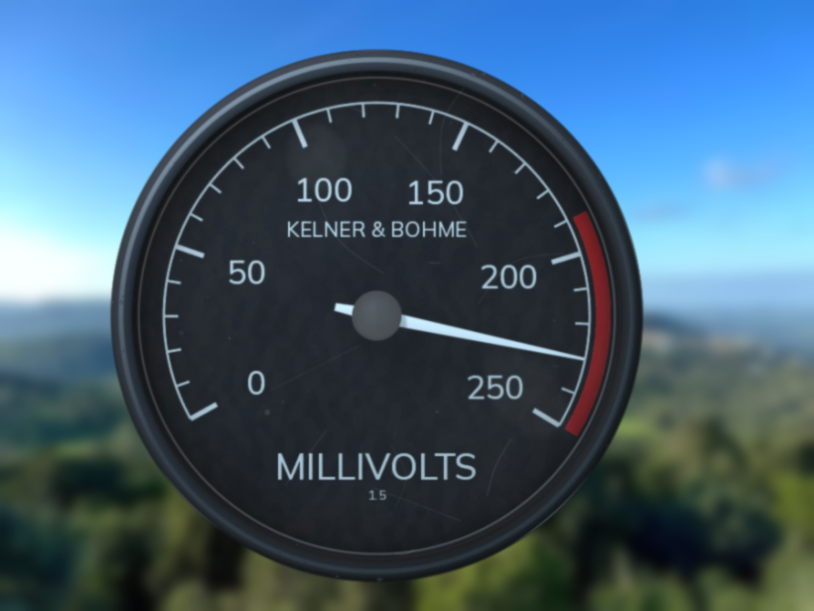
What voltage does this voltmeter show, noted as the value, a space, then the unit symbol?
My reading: 230 mV
